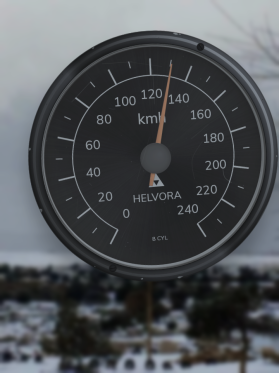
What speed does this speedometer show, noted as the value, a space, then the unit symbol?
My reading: 130 km/h
